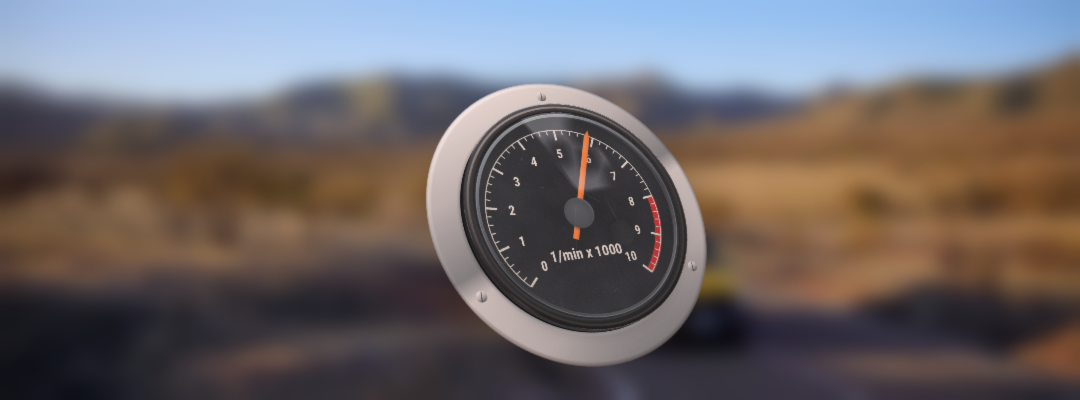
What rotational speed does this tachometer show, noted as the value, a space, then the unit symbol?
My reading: 5800 rpm
